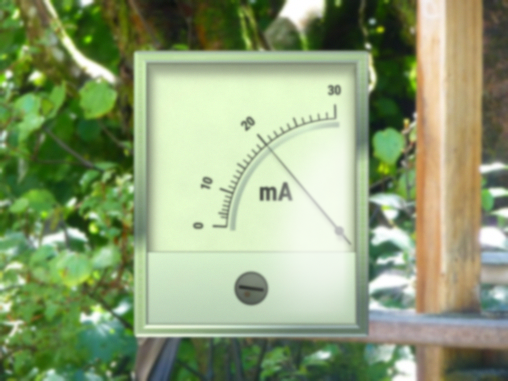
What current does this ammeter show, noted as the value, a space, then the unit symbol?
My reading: 20 mA
